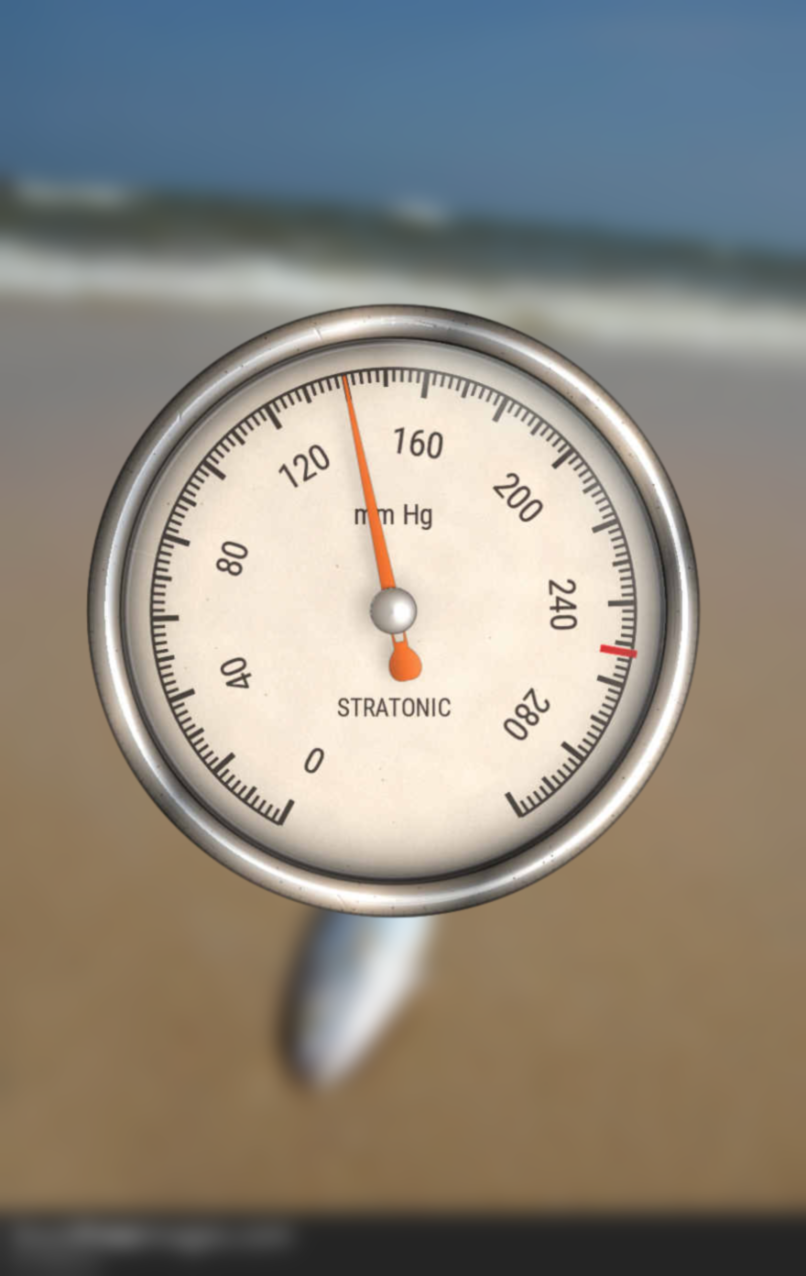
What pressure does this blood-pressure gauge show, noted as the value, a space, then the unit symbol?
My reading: 140 mmHg
